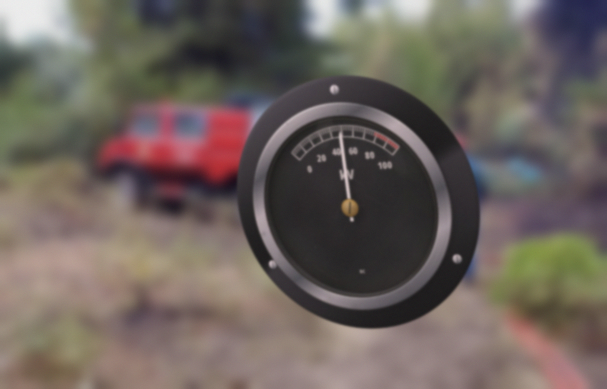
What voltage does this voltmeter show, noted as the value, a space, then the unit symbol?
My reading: 50 kV
